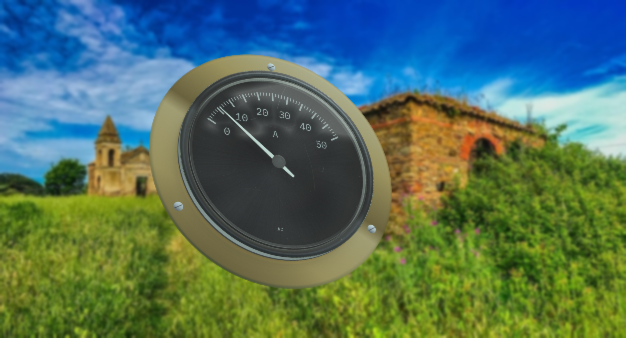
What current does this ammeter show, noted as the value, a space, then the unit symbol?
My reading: 5 A
